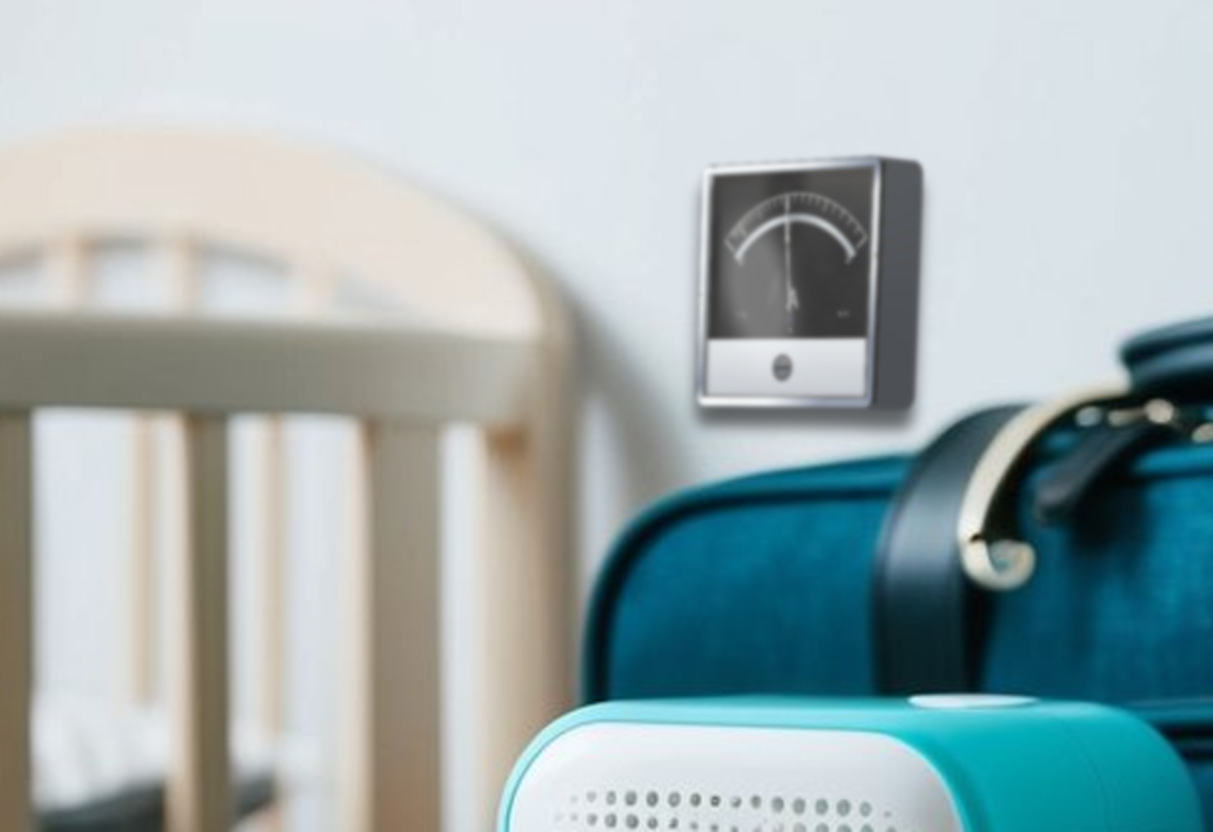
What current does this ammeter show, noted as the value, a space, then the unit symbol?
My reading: 2 A
